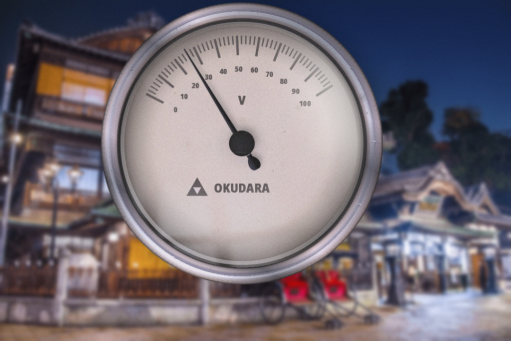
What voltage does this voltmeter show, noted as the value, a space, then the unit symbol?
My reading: 26 V
